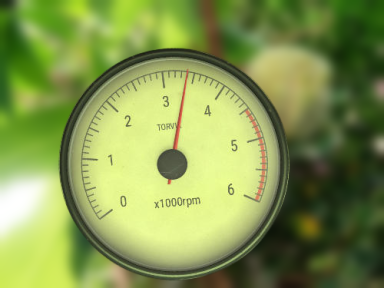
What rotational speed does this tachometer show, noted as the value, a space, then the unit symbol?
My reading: 3400 rpm
